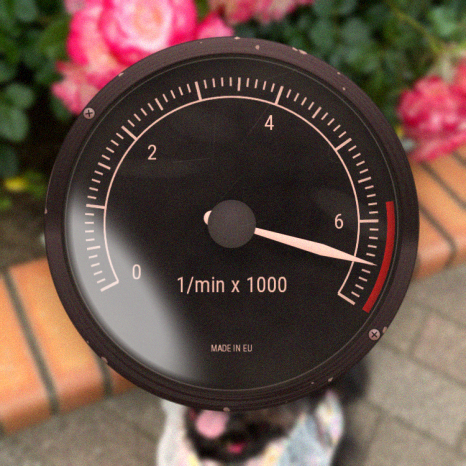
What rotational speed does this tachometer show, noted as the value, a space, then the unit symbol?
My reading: 6500 rpm
